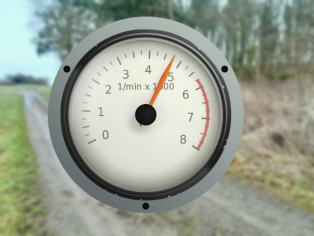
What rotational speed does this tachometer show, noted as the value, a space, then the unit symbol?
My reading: 4750 rpm
